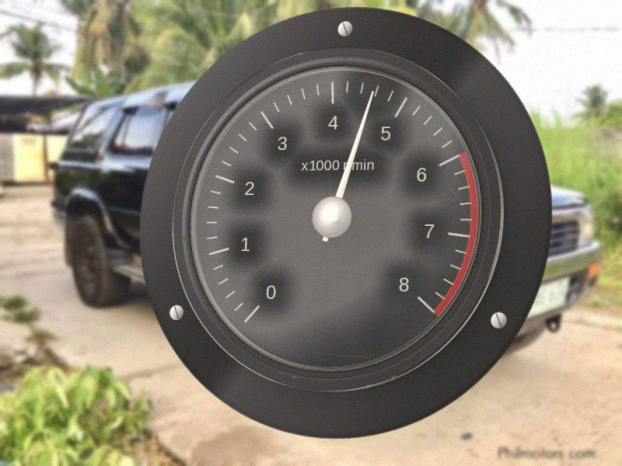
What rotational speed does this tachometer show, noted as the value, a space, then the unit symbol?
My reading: 4600 rpm
